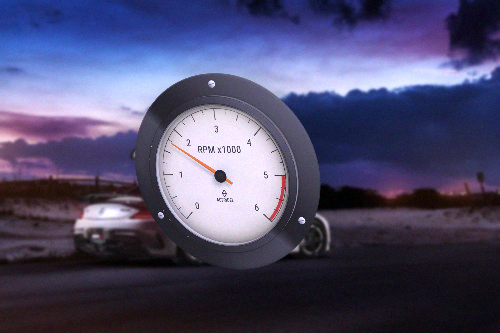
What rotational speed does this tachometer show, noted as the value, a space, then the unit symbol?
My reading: 1750 rpm
